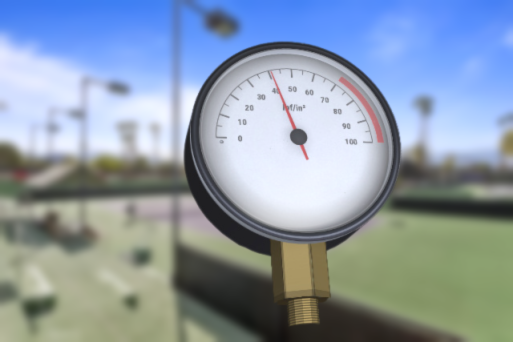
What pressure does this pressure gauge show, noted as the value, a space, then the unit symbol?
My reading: 40 psi
